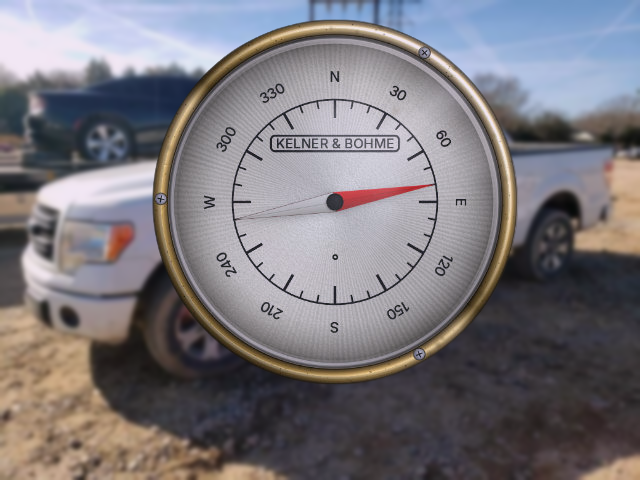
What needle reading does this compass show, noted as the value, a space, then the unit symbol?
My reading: 80 °
